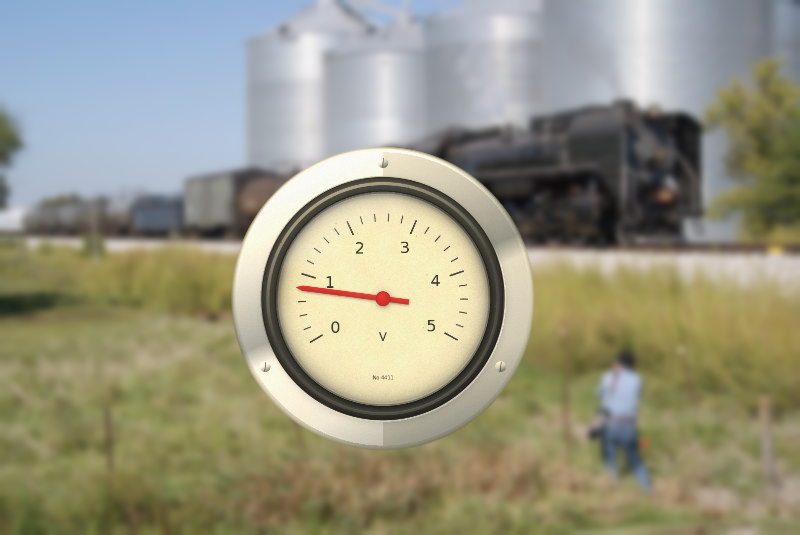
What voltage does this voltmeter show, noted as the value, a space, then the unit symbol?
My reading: 0.8 V
